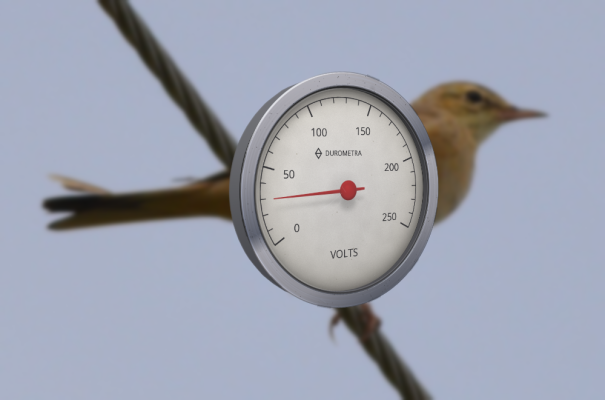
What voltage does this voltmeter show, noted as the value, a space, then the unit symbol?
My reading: 30 V
